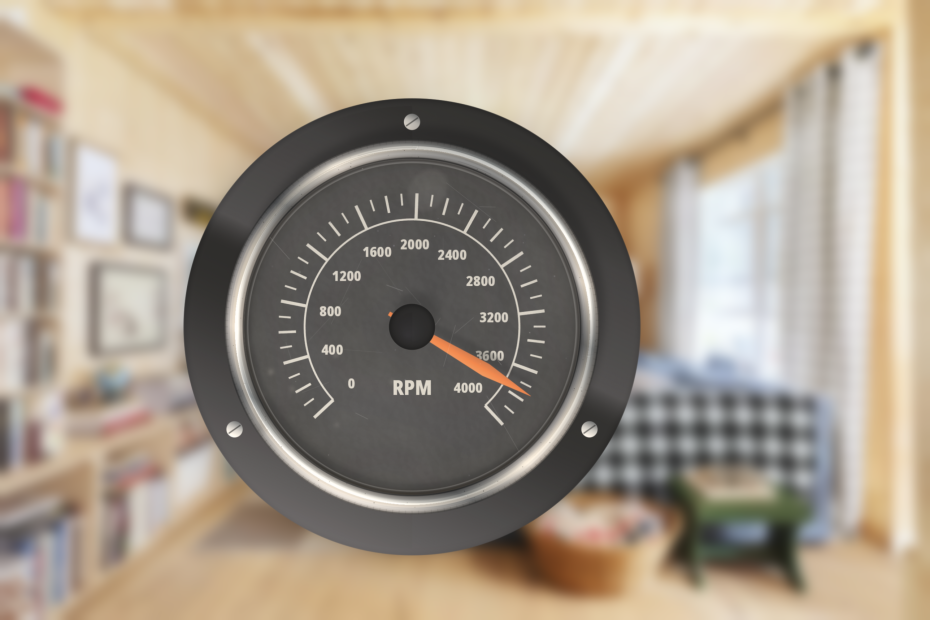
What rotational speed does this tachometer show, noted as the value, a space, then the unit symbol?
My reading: 3750 rpm
